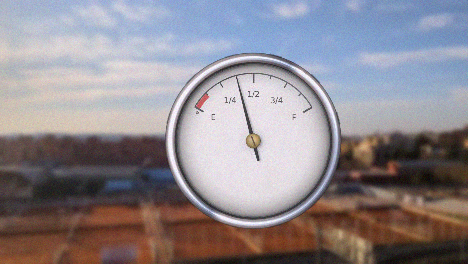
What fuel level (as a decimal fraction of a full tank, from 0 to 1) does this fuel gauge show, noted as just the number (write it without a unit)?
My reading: 0.375
